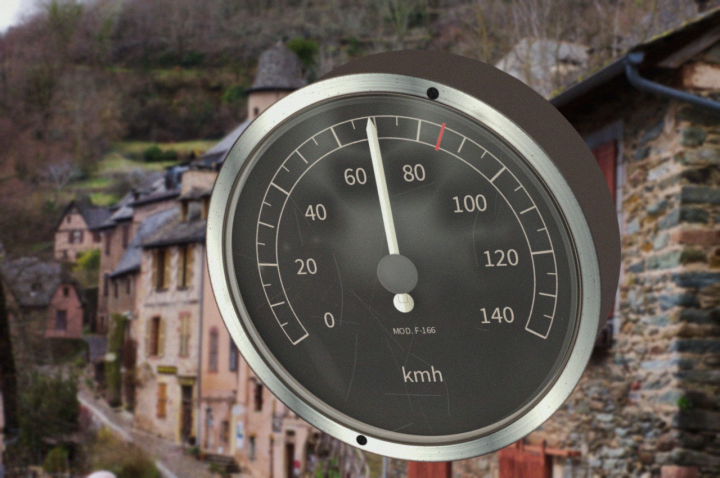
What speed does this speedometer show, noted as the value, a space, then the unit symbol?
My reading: 70 km/h
